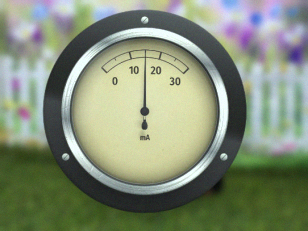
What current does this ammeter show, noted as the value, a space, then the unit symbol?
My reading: 15 mA
